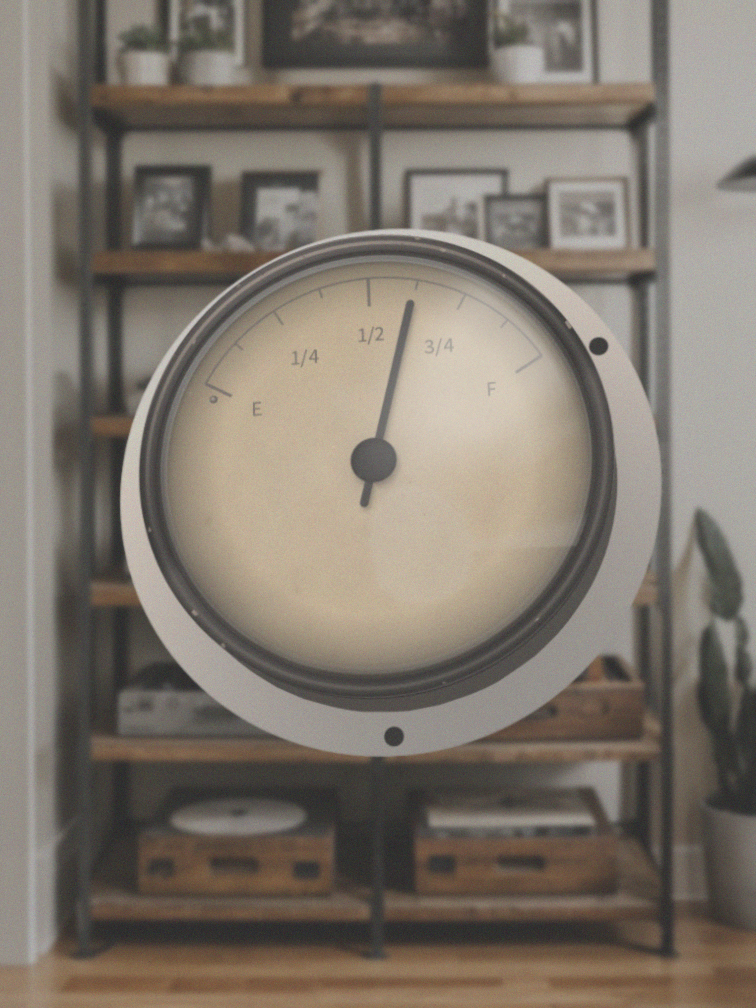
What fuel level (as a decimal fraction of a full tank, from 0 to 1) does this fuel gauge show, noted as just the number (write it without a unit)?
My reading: 0.625
